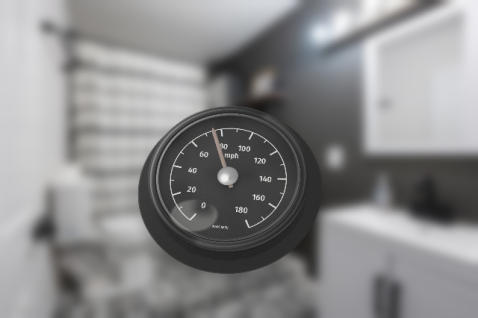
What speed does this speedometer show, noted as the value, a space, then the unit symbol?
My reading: 75 mph
